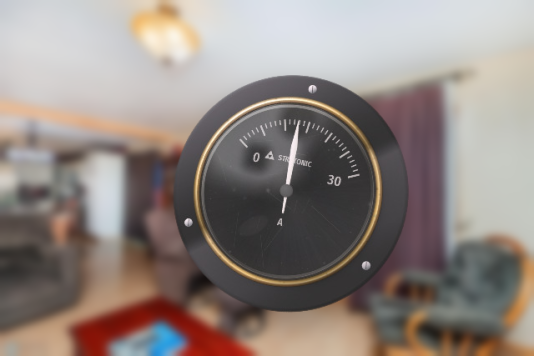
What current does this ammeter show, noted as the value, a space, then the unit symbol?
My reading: 13 A
